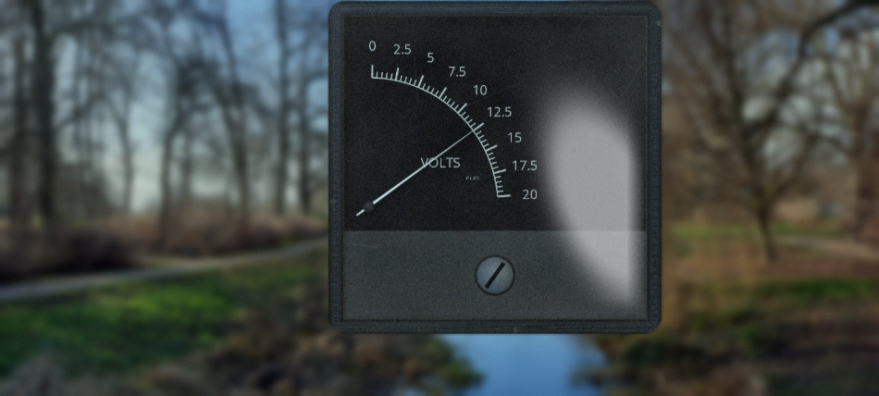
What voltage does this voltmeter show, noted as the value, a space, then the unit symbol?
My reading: 12.5 V
